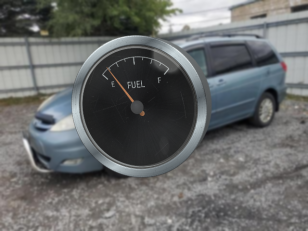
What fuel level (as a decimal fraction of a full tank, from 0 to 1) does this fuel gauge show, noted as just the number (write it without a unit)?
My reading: 0.125
